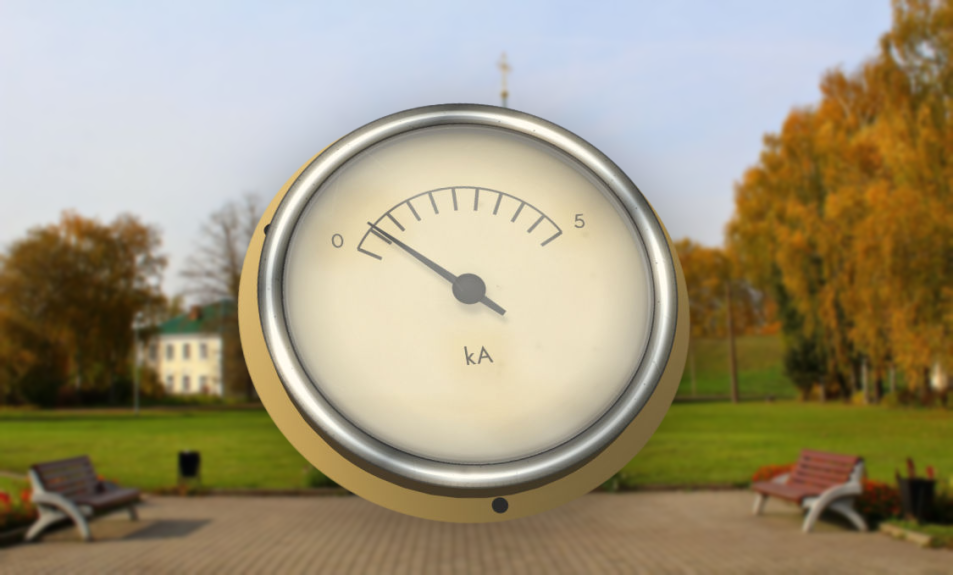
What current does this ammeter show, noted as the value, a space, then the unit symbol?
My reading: 0.5 kA
